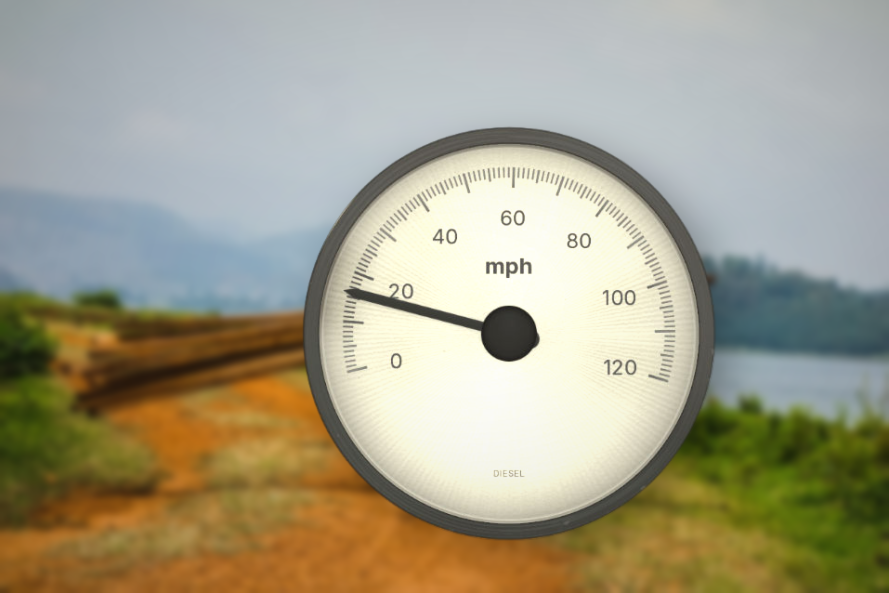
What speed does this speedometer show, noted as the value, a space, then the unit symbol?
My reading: 16 mph
